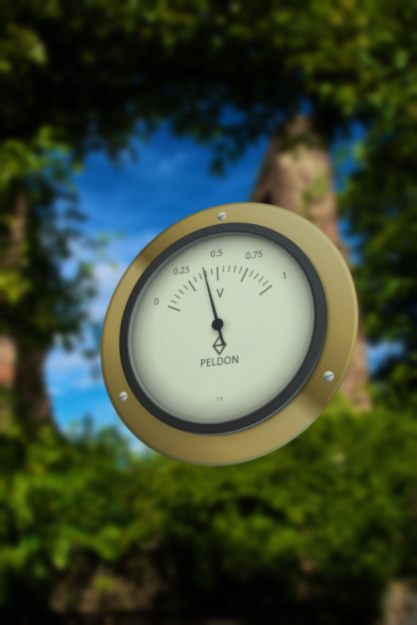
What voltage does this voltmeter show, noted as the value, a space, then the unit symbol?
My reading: 0.4 V
